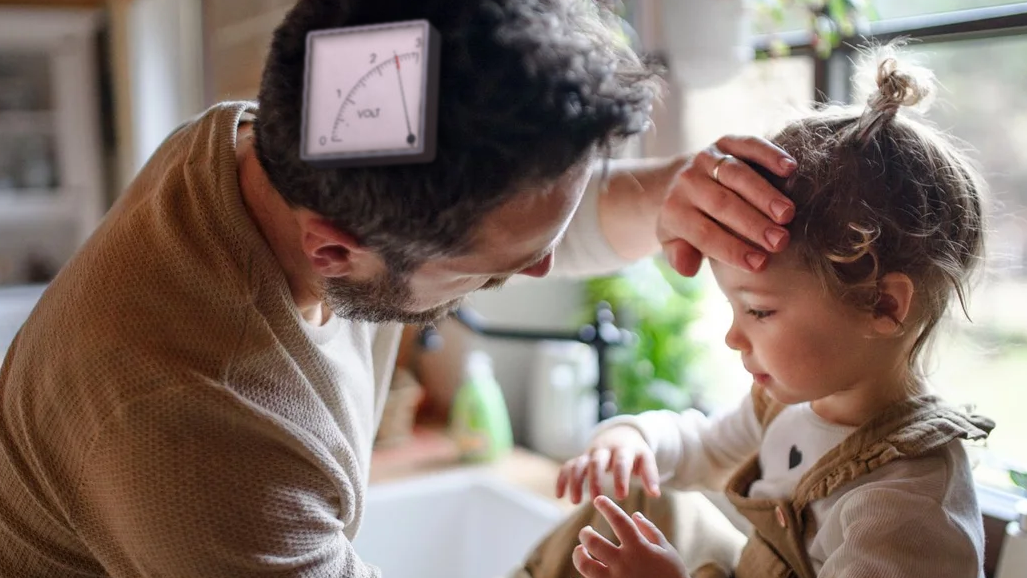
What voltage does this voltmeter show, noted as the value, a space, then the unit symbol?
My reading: 2.5 V
